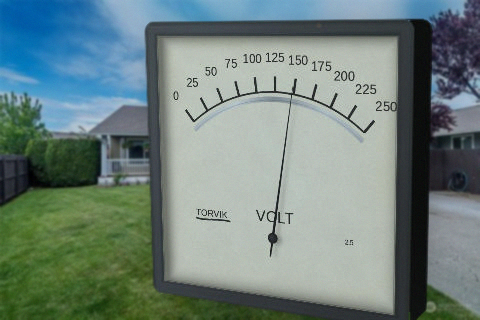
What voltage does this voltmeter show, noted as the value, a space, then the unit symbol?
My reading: 150 V
